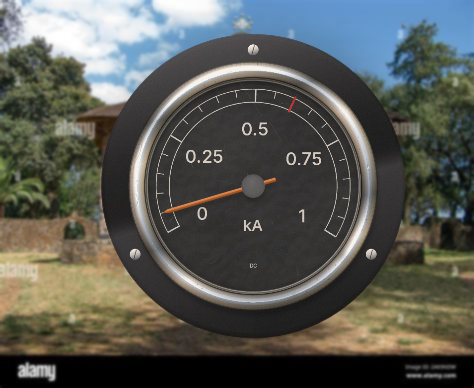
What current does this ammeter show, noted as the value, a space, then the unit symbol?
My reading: 0.05 kA
